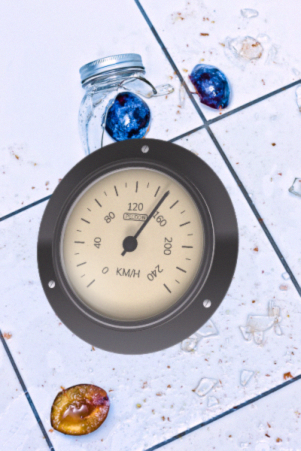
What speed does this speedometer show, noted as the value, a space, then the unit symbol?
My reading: 150 km/h
